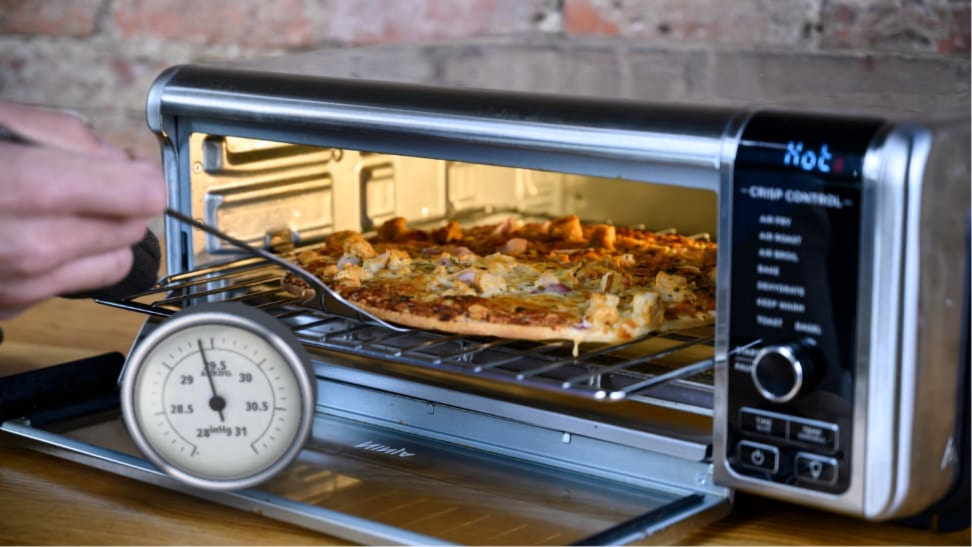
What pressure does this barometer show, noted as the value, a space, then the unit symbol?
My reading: 29.4 inHg
